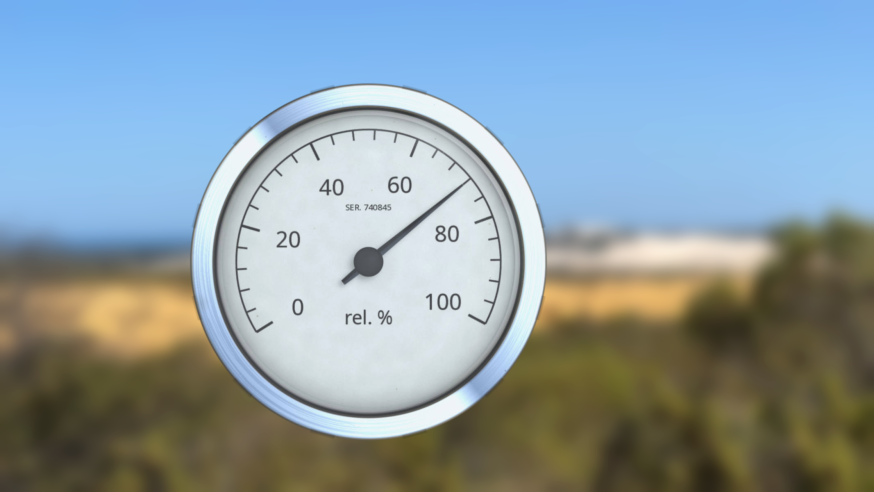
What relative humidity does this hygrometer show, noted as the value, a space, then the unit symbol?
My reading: 72 %
